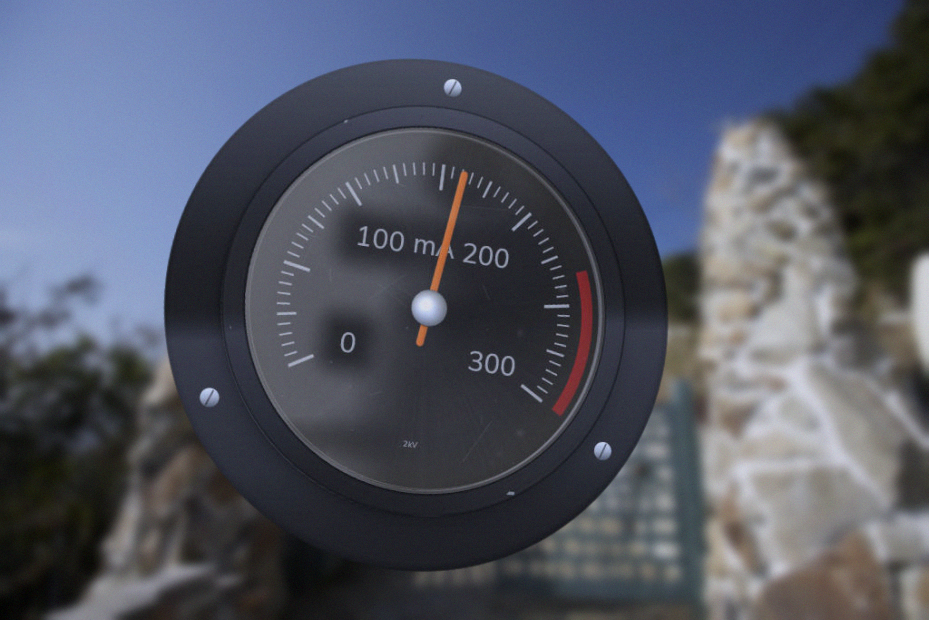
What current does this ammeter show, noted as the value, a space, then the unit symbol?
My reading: 160 mA
